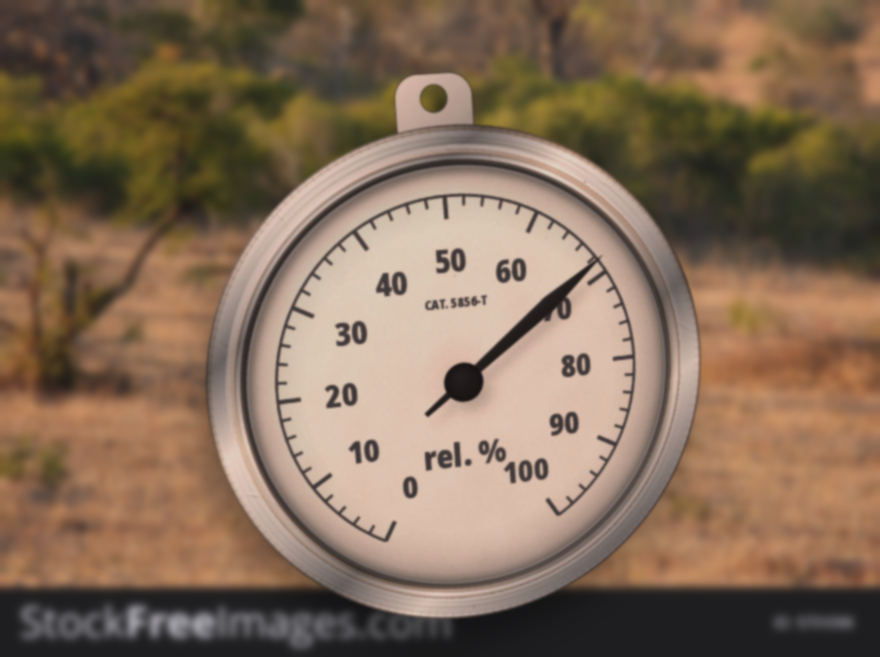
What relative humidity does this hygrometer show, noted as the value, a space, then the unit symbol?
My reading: 68 %
